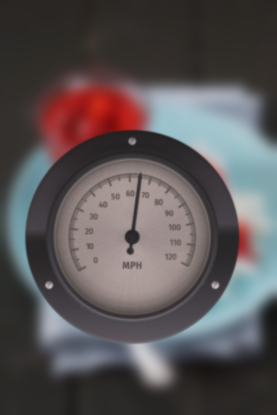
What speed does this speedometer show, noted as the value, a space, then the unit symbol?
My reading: 65 mph
